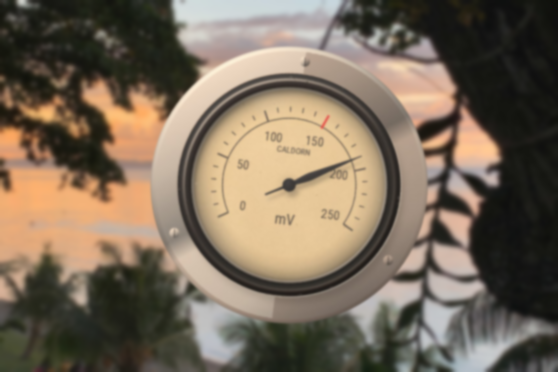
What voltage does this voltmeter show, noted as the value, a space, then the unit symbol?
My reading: 190 mV
